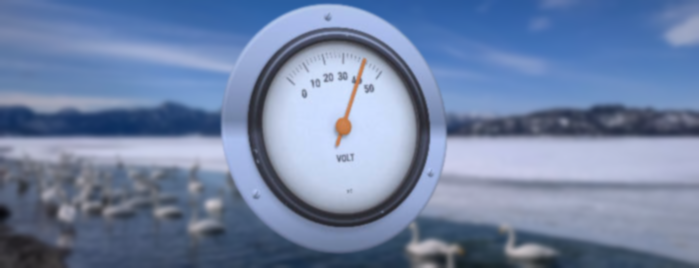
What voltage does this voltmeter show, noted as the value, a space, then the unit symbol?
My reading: 40 V
